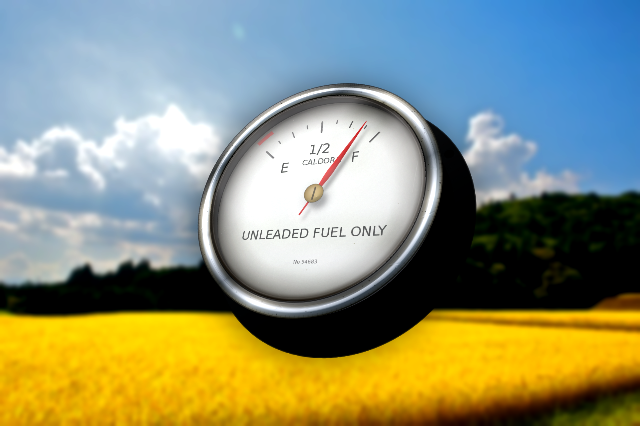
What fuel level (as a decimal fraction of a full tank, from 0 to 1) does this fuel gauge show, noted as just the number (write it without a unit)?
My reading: 0.875
